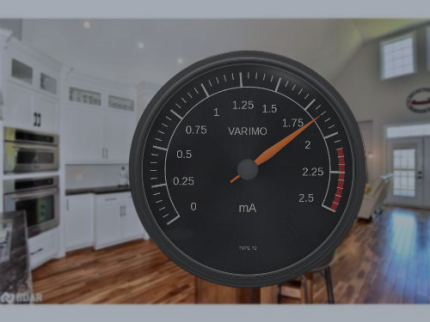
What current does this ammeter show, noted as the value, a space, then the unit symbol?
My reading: 1.85 mA
